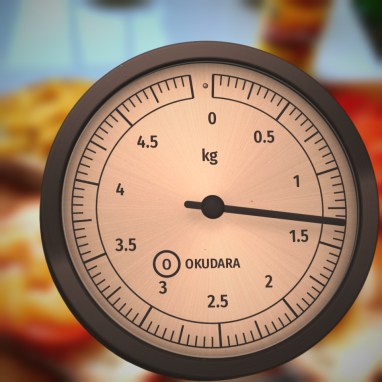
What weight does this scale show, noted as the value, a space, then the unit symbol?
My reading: 1.35 kg
